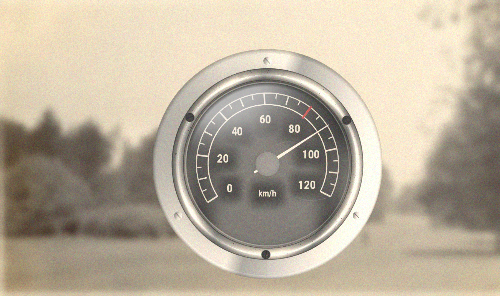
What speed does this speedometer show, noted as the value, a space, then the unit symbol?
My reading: 90 km/h
